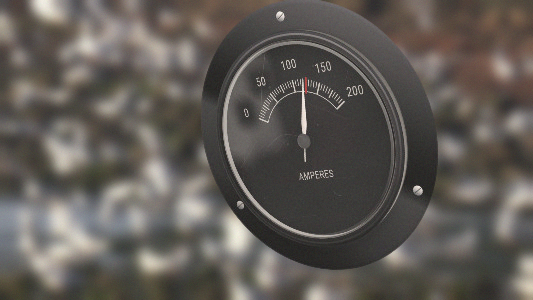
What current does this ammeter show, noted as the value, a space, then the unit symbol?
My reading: 125 A
